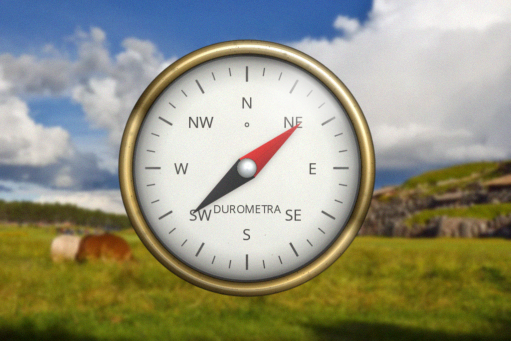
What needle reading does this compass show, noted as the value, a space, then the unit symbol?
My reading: 50 °
